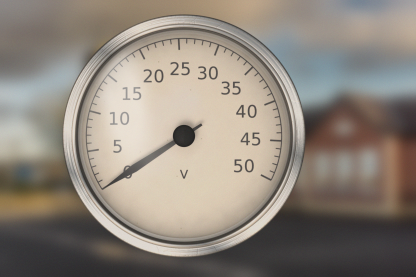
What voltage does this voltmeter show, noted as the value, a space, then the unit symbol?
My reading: 0 V
